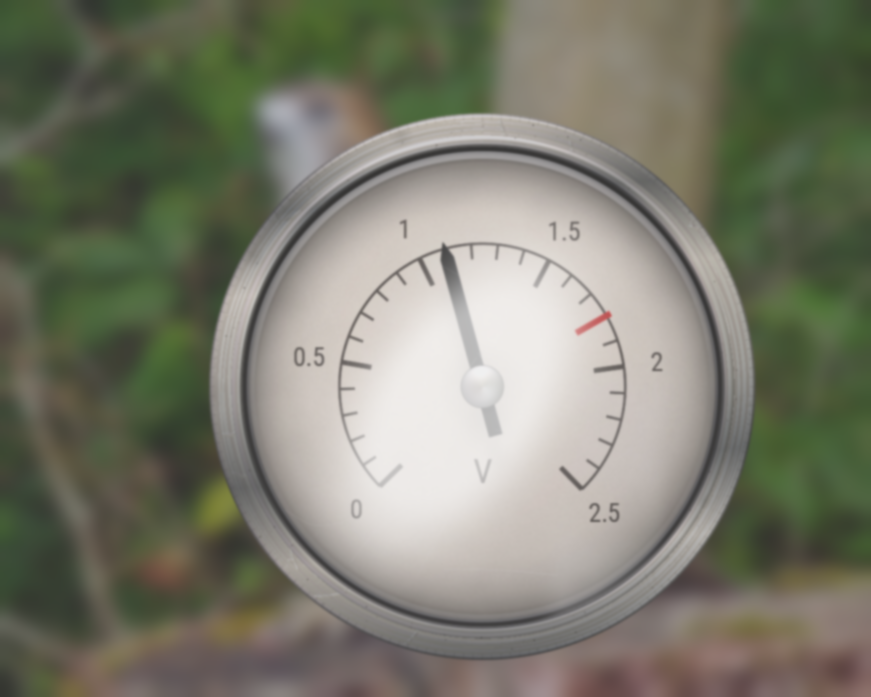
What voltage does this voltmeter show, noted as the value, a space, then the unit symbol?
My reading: 1.1 V
